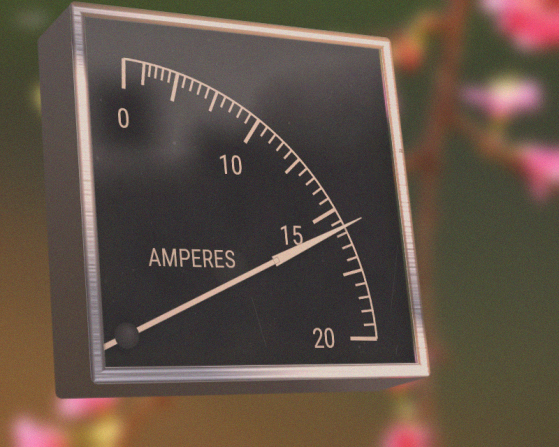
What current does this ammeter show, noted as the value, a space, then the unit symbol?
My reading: 15.75 A
